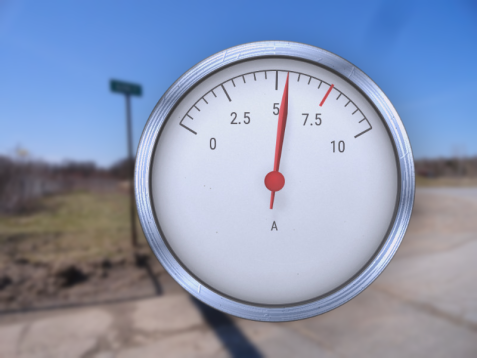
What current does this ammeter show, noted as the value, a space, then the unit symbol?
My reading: 5.5 A
